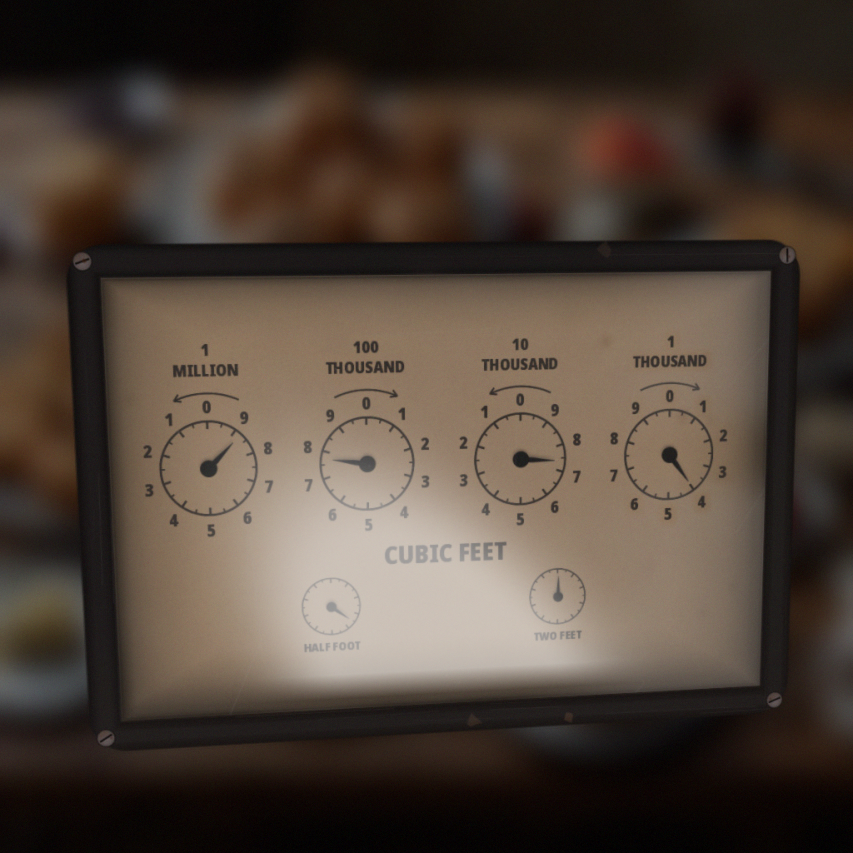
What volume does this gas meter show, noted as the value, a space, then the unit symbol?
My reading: 877400 ft³
